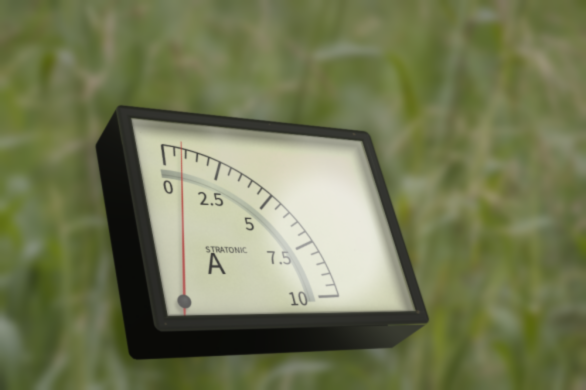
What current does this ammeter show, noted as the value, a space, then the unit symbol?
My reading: 0.75 A
